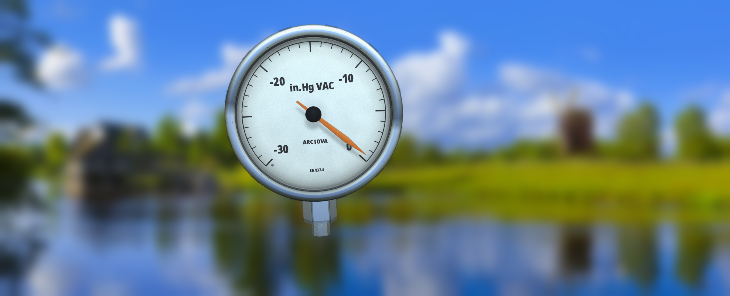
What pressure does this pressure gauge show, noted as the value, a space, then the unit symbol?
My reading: -0.5 inHg
